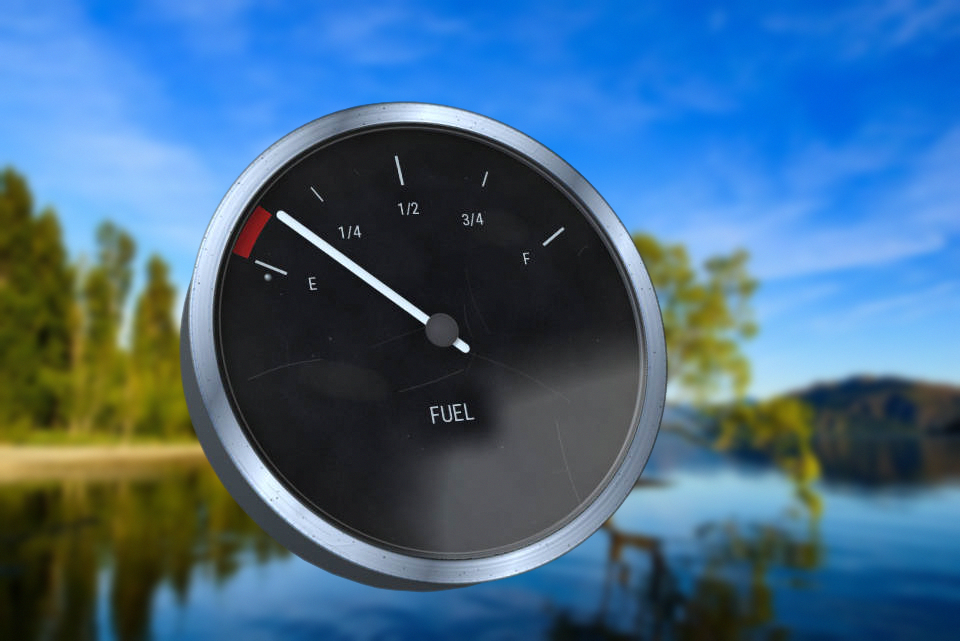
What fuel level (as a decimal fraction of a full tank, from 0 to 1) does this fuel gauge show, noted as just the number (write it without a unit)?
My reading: 0.125
